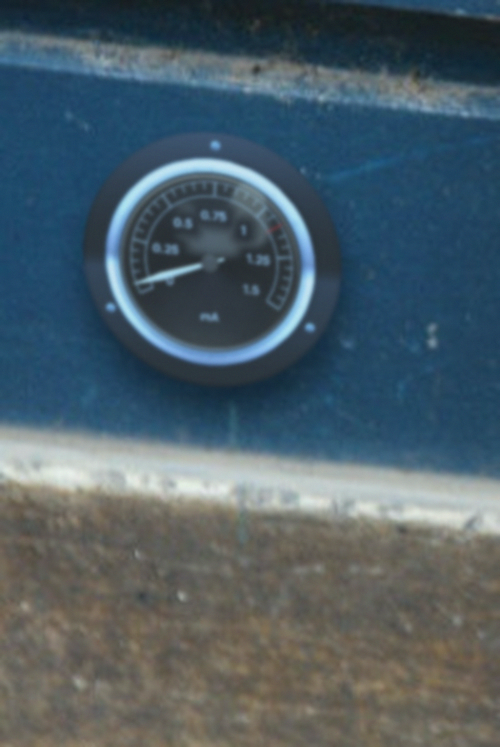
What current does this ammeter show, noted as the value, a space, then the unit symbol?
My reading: 0.05 mA
